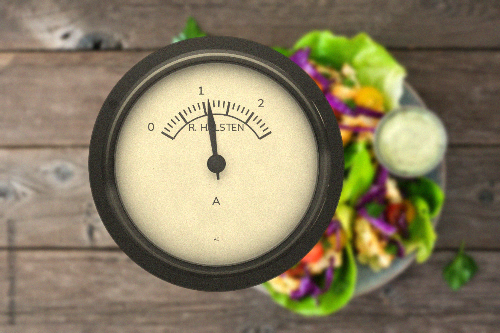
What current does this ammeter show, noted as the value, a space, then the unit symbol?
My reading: 1.1 A
